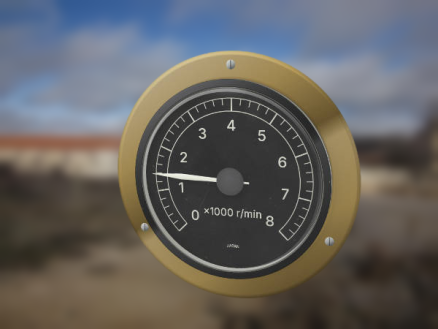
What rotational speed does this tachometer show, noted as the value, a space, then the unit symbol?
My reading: 1400 rpm
